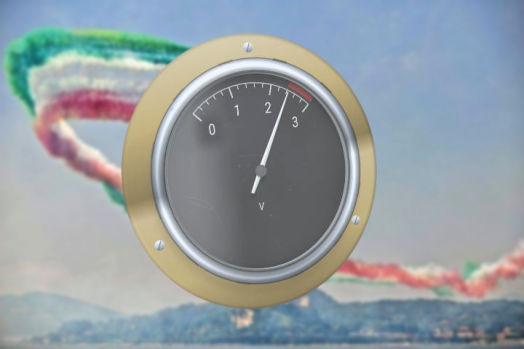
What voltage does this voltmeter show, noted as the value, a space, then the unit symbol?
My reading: 2.4 V
